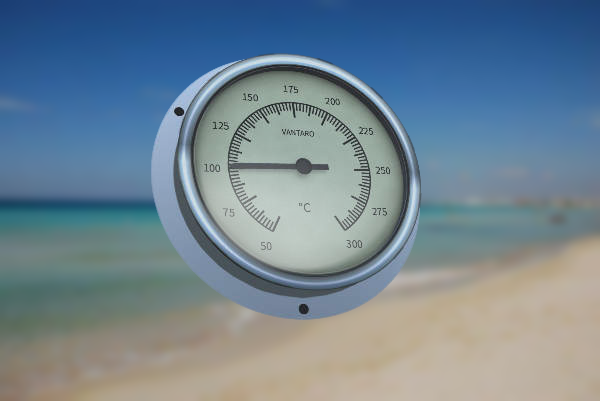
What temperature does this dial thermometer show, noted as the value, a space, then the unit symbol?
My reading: 100 °C
